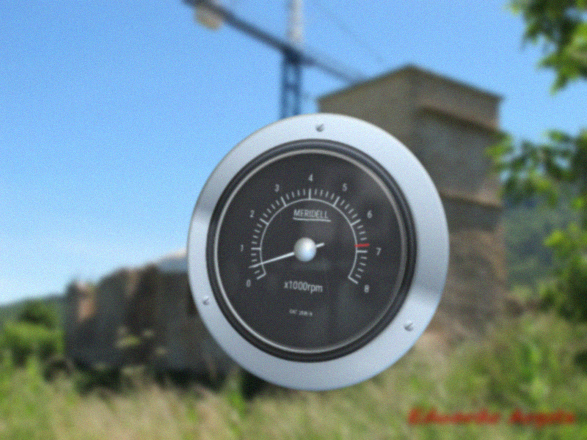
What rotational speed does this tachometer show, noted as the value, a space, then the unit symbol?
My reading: 400 rpm
